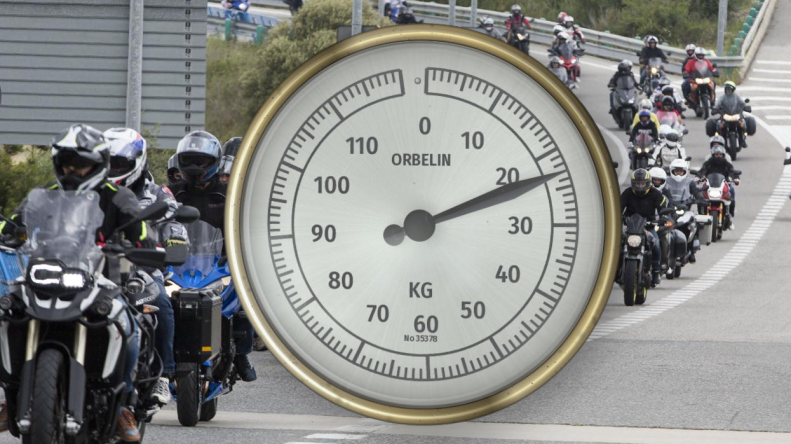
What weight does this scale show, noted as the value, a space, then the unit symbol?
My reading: 23 kg
